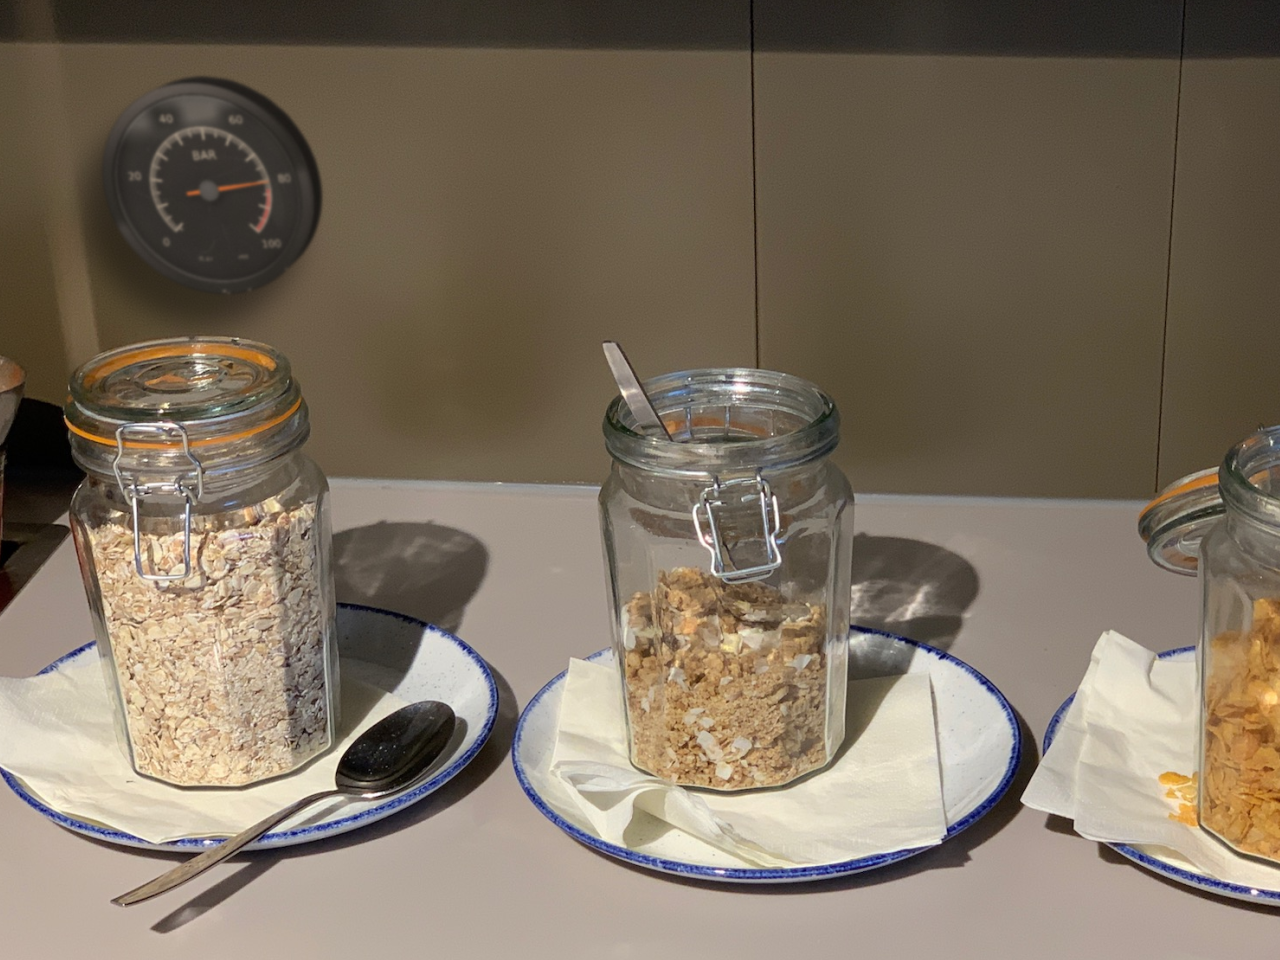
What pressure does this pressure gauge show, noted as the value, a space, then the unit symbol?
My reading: 80 bar
